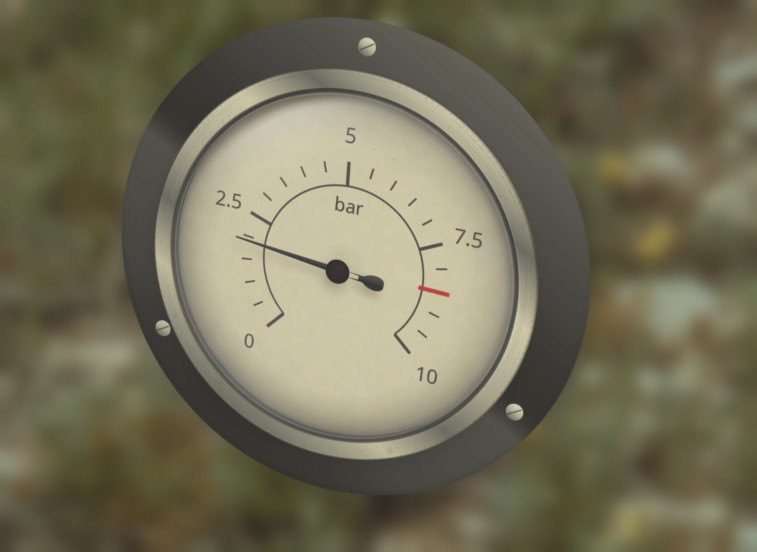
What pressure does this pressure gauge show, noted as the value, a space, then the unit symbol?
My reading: 2 bar
